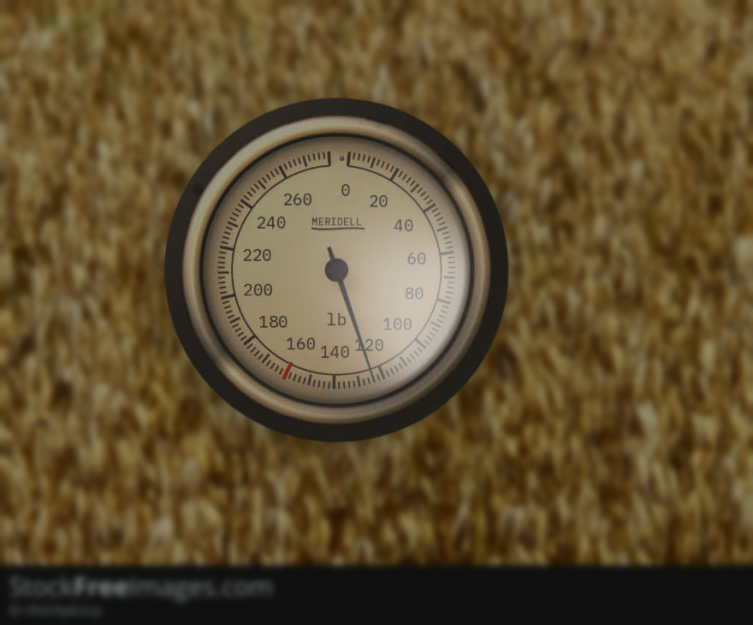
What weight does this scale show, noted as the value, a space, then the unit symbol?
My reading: 124 lb
